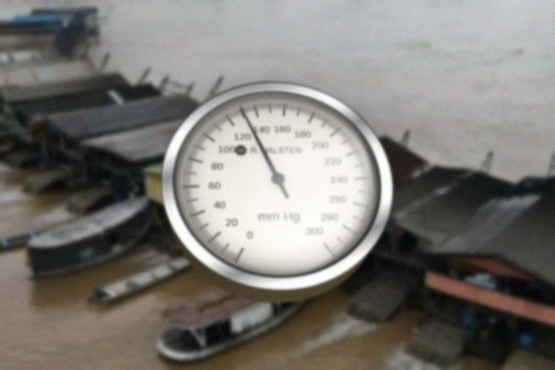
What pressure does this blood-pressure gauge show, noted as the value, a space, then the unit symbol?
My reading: 130 mmHg
